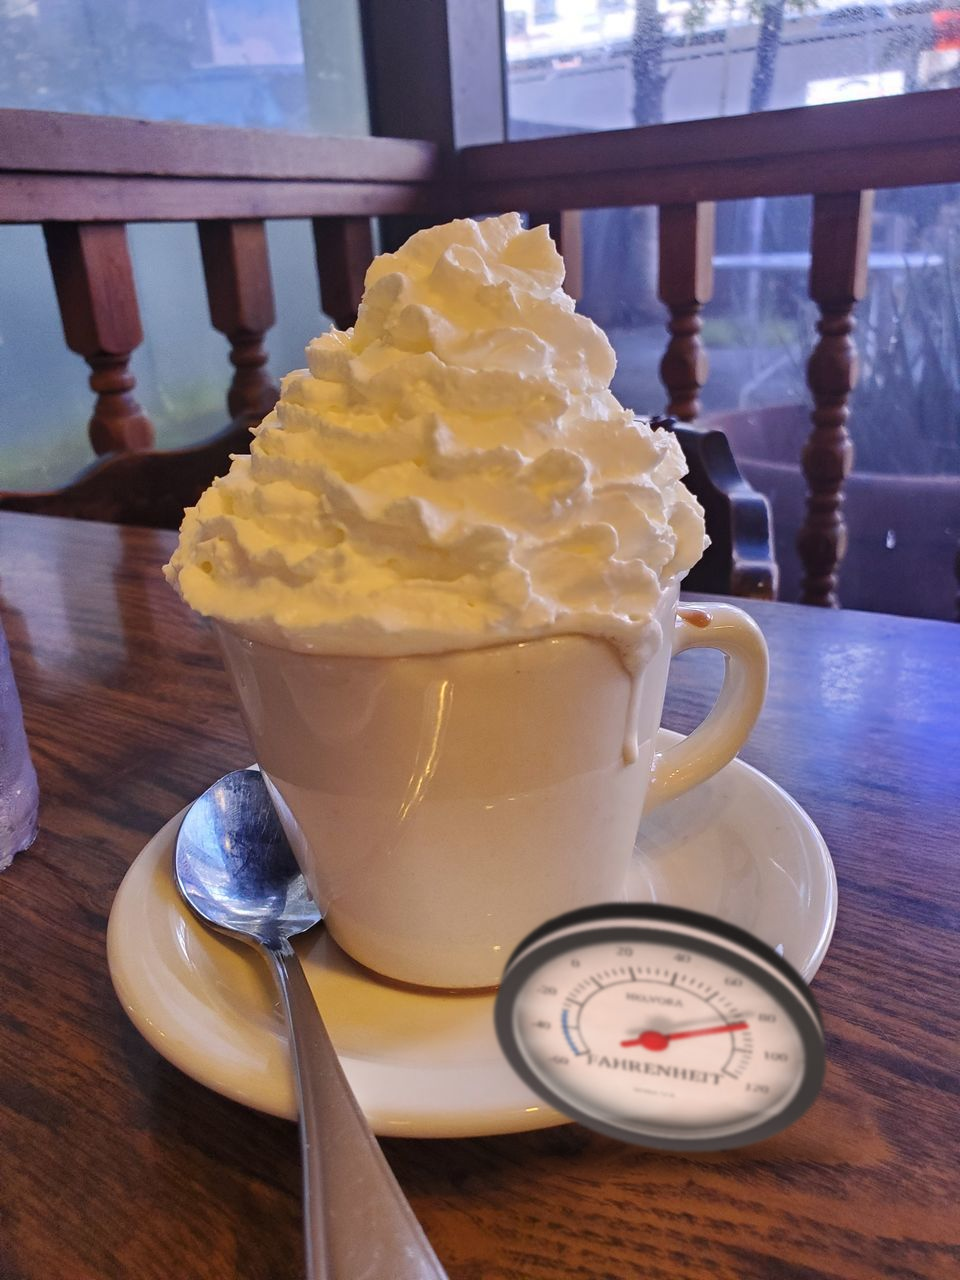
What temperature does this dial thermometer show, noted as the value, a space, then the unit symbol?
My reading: 80 °F
